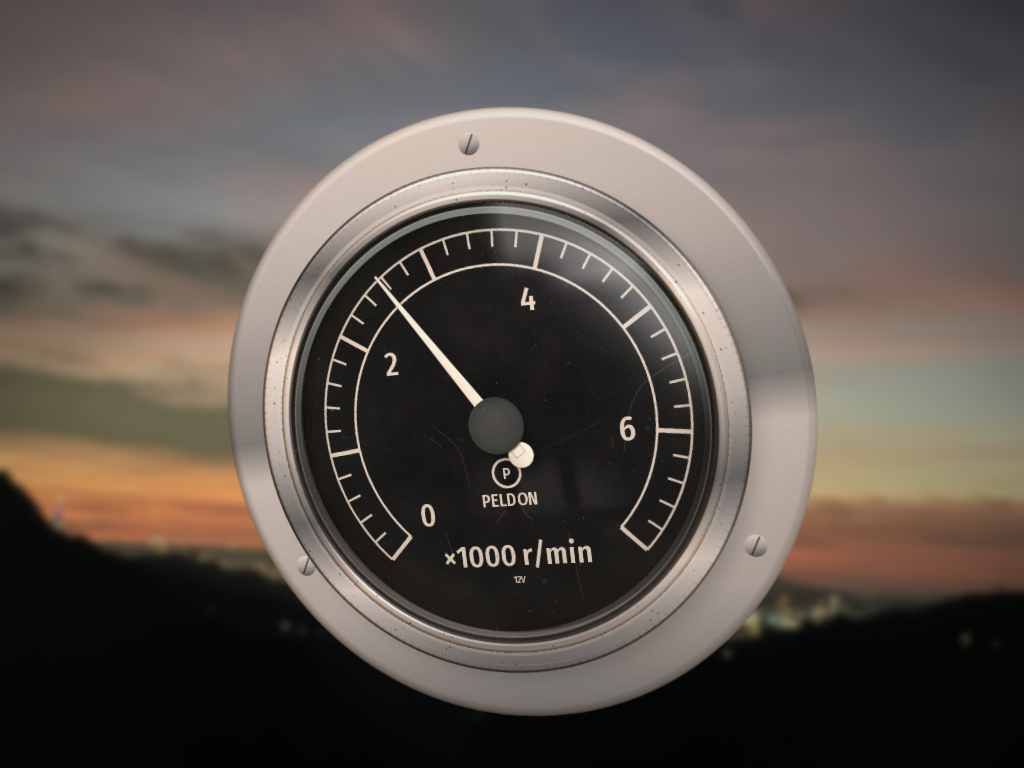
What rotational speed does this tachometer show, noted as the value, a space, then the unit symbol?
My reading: 2600 rpm
